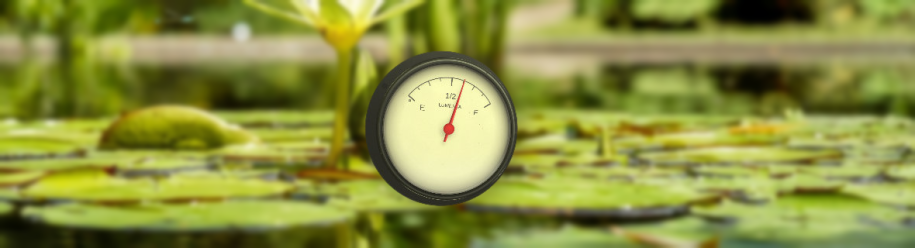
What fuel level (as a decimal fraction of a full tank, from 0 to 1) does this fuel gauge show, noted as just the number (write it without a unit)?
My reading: 0.625
